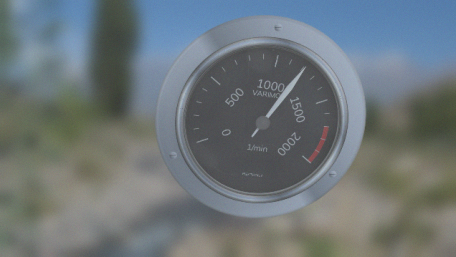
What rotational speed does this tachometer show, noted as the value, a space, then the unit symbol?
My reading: 1200 rpm
